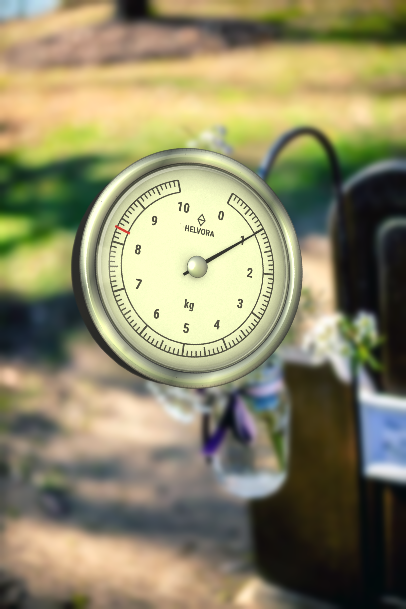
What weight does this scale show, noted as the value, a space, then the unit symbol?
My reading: 1 kg
